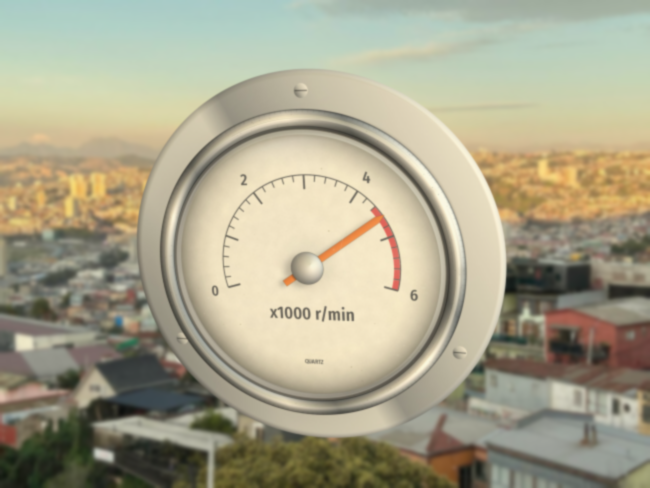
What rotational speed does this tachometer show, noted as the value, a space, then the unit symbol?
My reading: 4600 rpm
